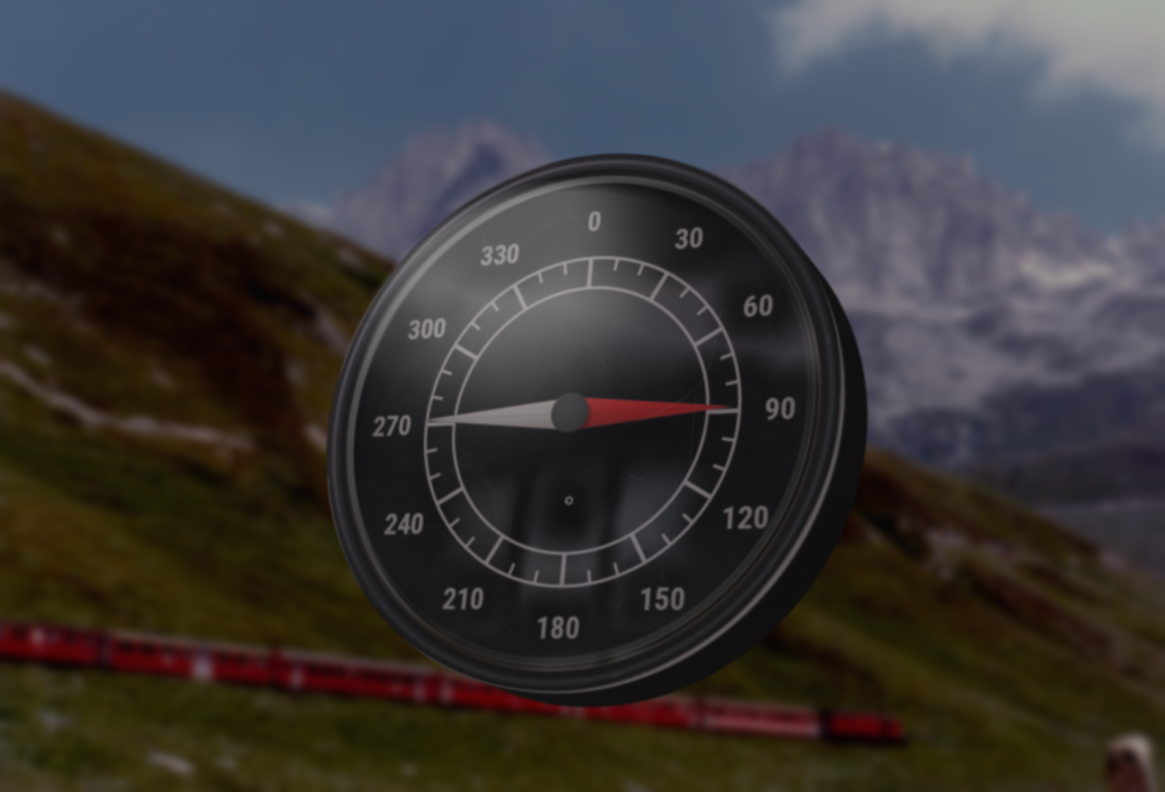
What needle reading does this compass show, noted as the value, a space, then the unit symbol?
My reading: 90 °
